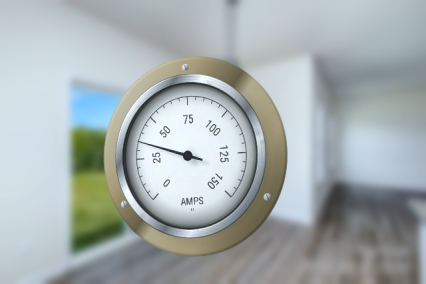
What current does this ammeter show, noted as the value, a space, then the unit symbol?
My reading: 35 A
